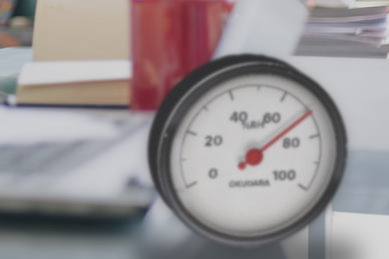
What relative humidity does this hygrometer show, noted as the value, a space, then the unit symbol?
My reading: 70 %
